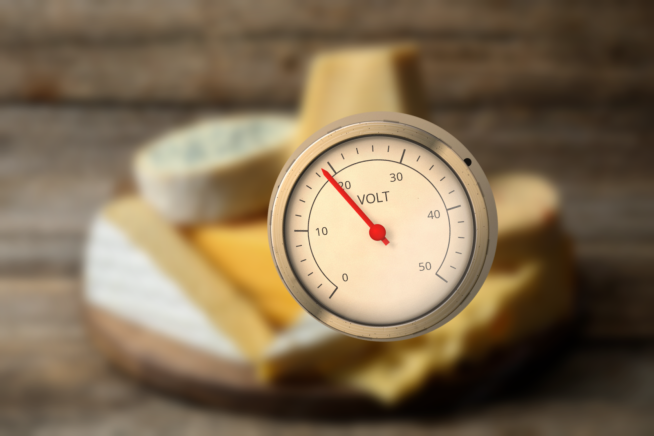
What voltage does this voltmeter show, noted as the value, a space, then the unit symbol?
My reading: 19 V
